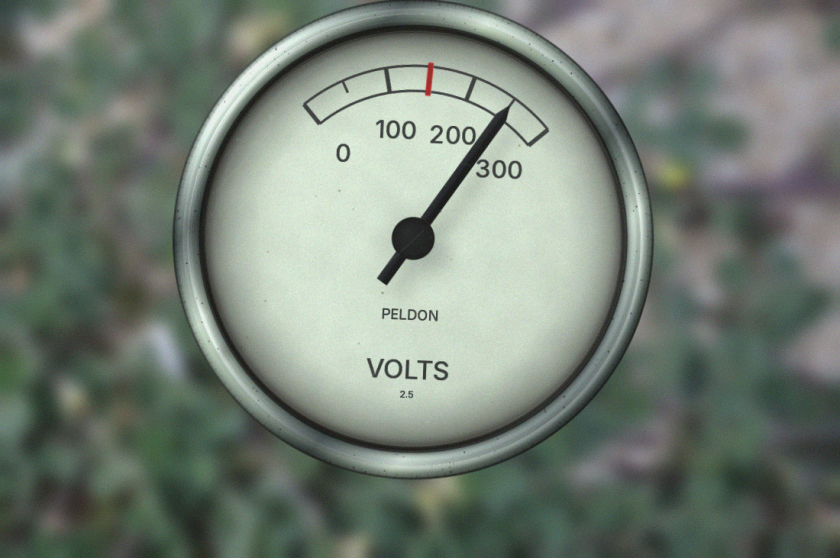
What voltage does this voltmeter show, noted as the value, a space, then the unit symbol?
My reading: 250 V
